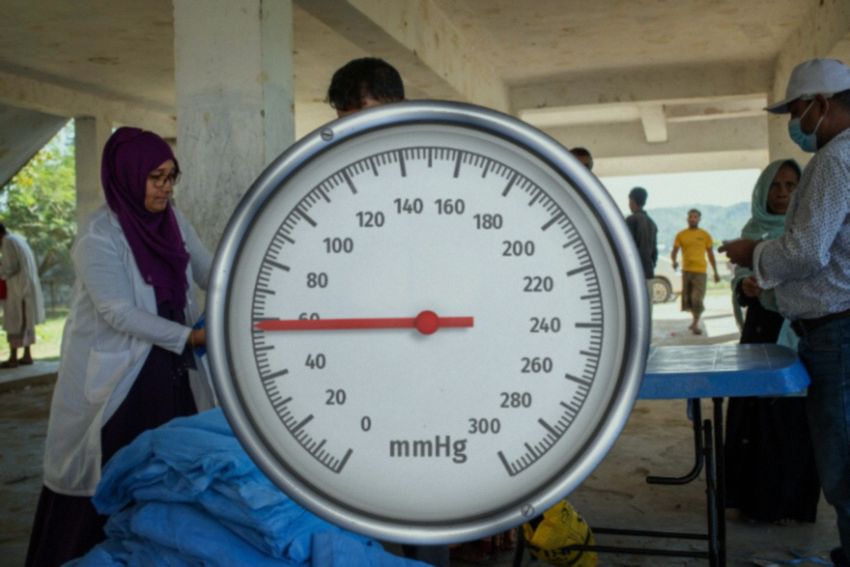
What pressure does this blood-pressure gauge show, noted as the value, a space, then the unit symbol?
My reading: 58 mmHg
